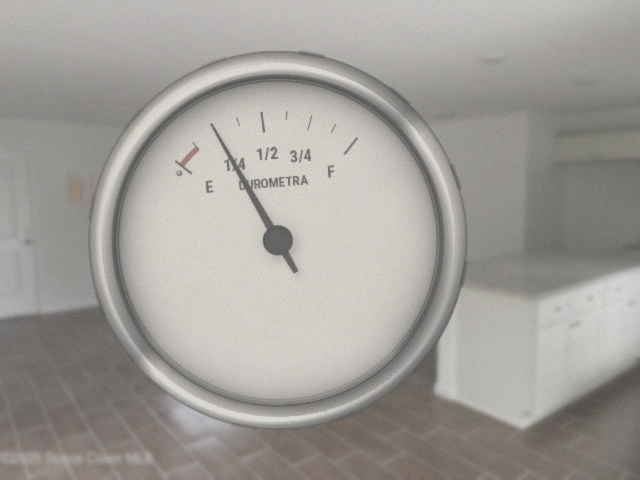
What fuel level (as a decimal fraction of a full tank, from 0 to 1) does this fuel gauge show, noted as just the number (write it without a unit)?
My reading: 0.25
